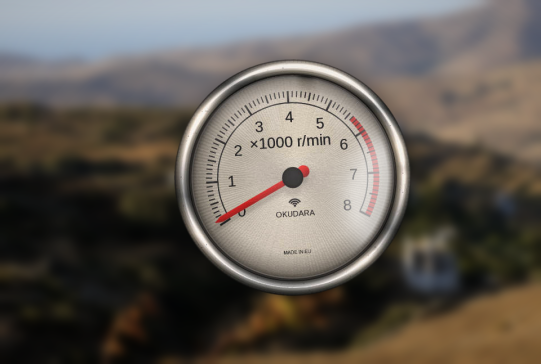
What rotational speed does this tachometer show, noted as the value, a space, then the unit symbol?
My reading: 100 rpm
